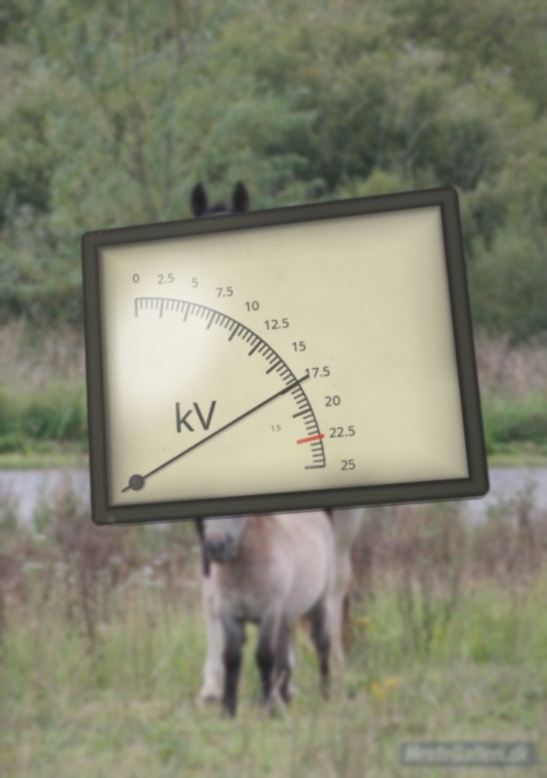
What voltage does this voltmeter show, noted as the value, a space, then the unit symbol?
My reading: 17.5 kV
